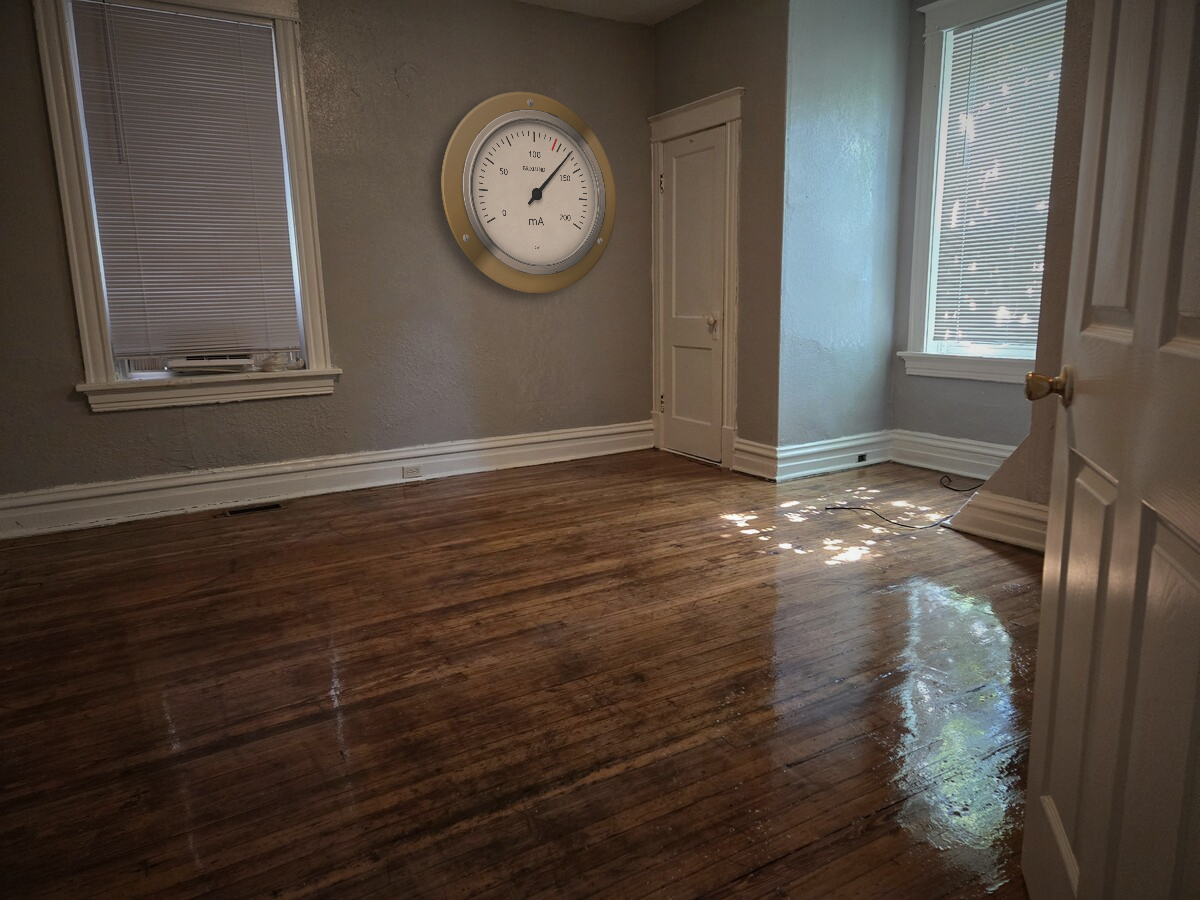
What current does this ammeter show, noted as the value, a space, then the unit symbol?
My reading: 135 mA
